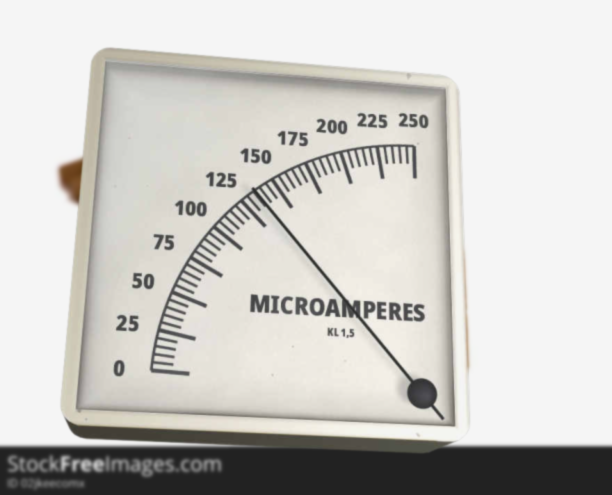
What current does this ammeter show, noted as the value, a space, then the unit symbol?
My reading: 135 µA
